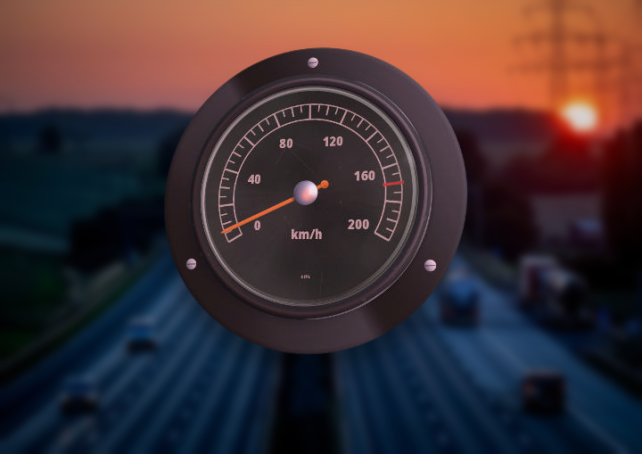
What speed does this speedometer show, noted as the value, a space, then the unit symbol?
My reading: 5 km/h
